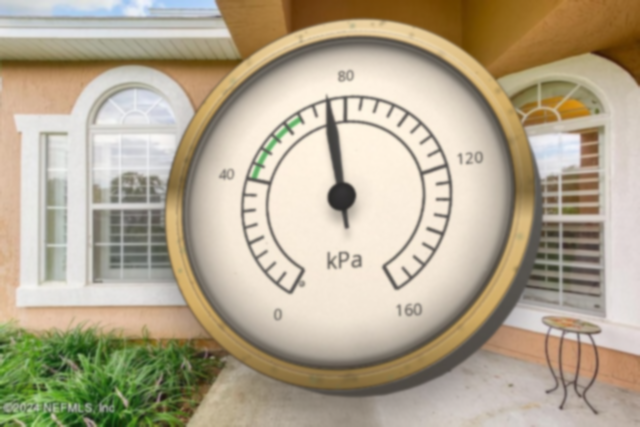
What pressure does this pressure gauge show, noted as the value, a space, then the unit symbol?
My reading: 75 kPa
